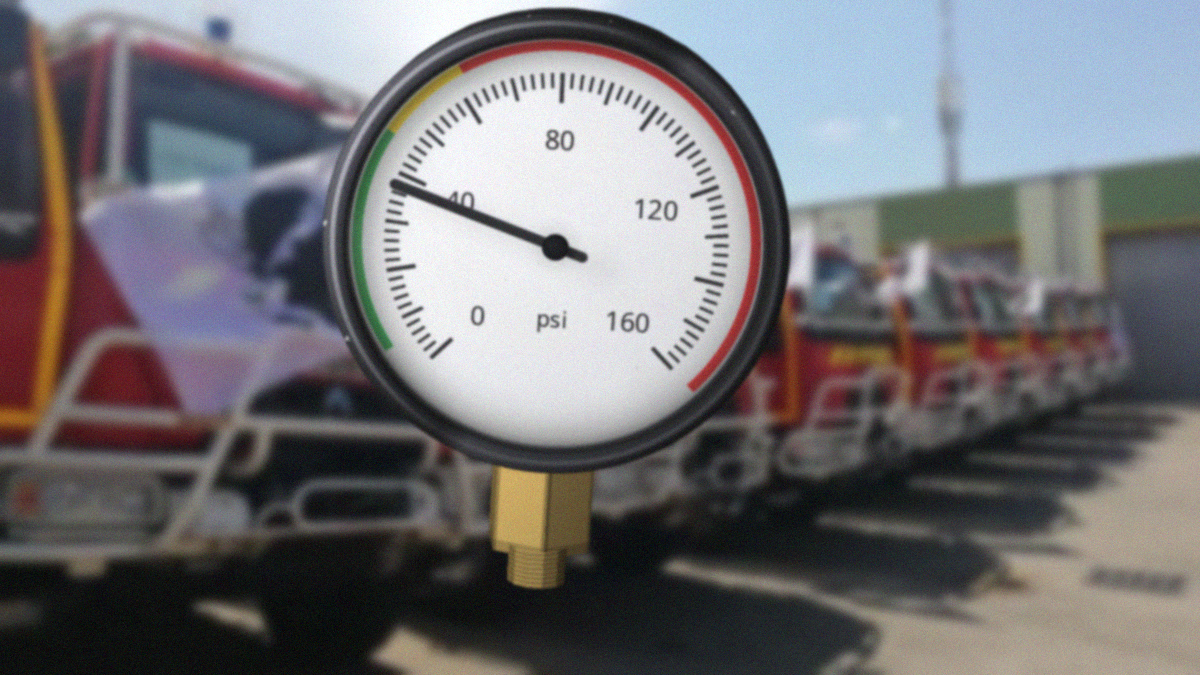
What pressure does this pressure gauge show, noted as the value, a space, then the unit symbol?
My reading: 38 psi
